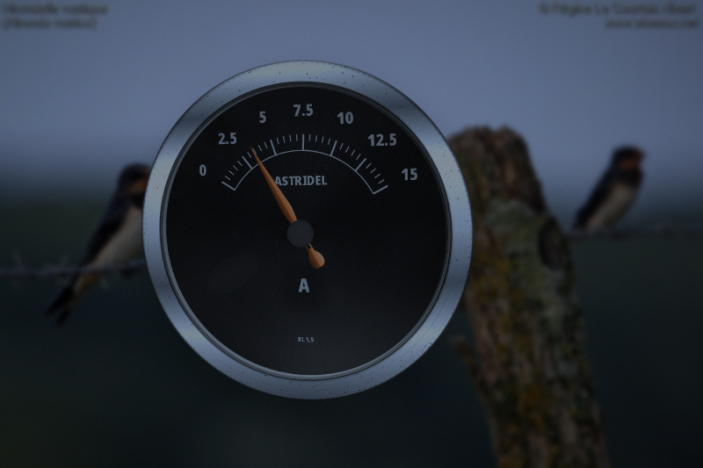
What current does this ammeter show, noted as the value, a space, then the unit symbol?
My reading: 3.5 A
